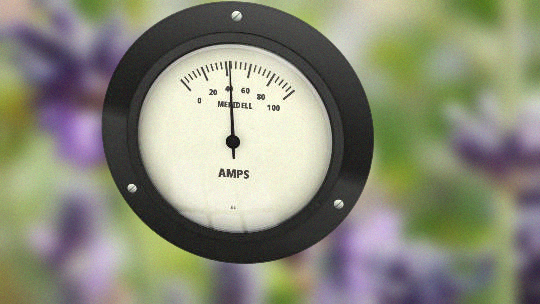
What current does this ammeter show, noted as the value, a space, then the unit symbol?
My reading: 44 A
